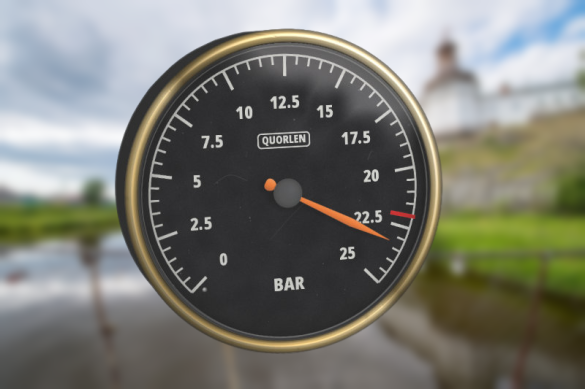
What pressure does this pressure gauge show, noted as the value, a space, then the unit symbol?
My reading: 23.25 bar
